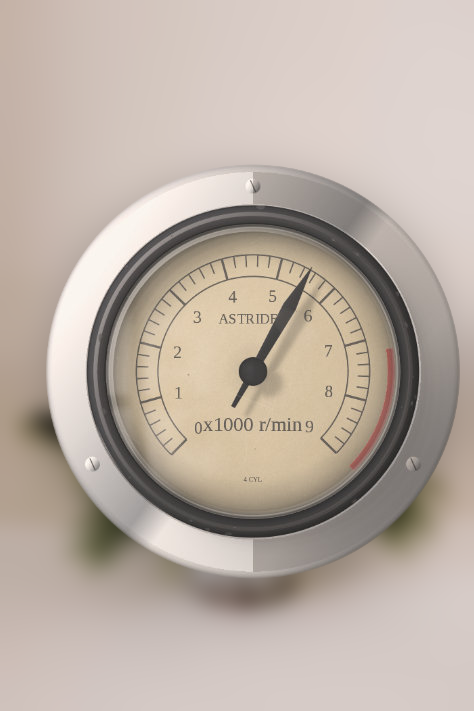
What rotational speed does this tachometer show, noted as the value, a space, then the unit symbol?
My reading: 5500 rpm
